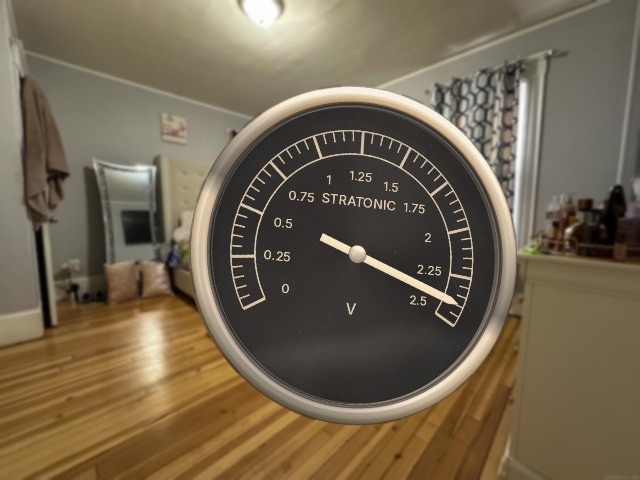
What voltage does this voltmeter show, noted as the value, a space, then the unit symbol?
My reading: 2.4 V
